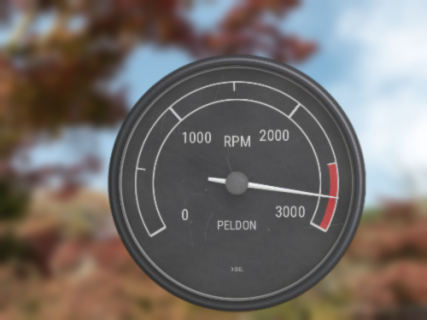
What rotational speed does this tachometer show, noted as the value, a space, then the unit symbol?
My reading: 2750 rpm
